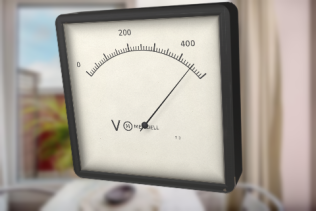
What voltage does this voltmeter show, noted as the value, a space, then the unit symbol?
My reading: 450 V
